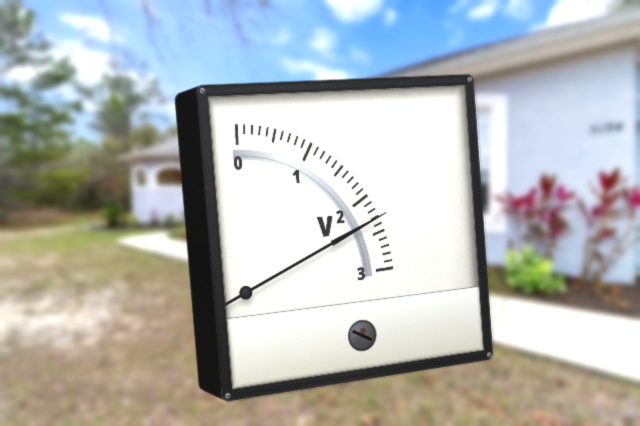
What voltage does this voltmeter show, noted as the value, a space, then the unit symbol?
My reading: 2.3 V
